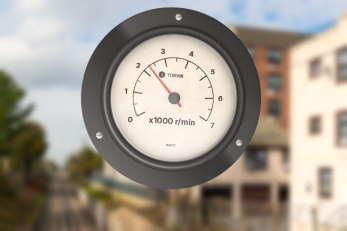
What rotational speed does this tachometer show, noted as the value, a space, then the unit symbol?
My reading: 2250 rpm
